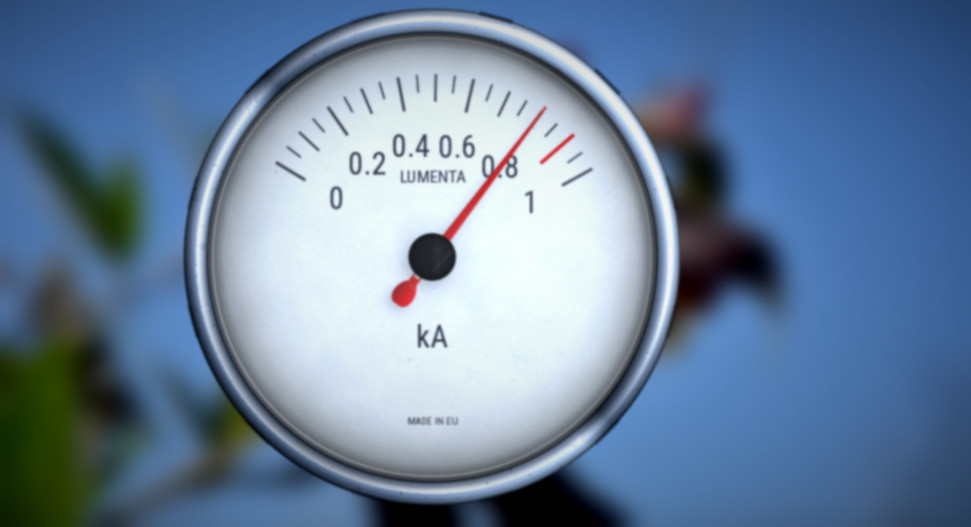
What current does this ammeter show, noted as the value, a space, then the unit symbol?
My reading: 0.8 kA
